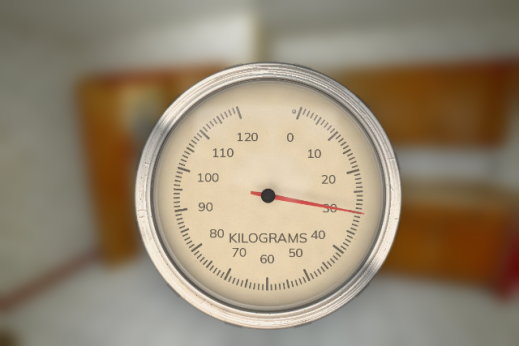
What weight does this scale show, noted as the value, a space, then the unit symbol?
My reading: 30 kg
